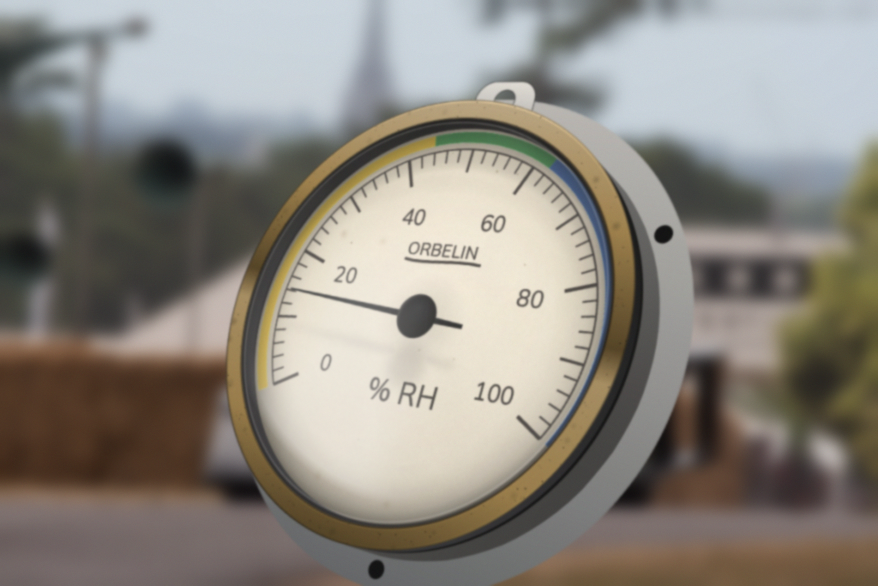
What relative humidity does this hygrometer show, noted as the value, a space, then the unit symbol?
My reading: 14 %
